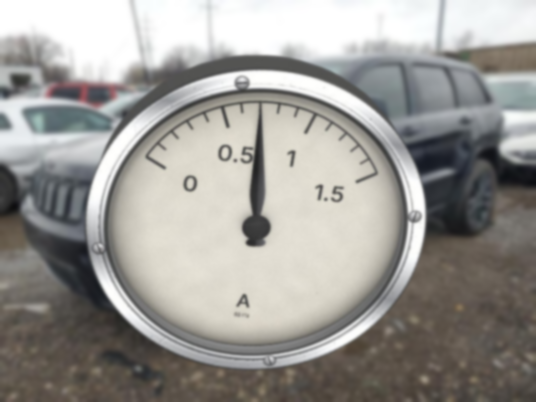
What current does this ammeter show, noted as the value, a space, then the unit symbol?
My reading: 0.7 A
